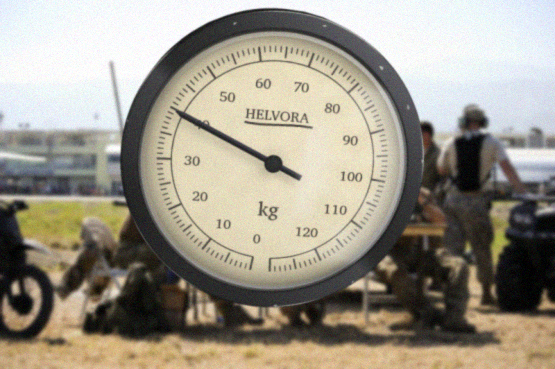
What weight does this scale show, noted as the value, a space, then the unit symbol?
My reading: 40 kg
